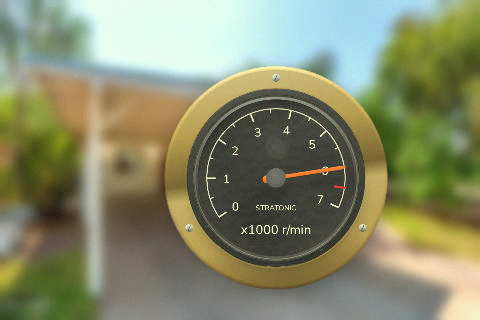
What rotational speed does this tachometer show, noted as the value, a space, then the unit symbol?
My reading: 6000 rpm
